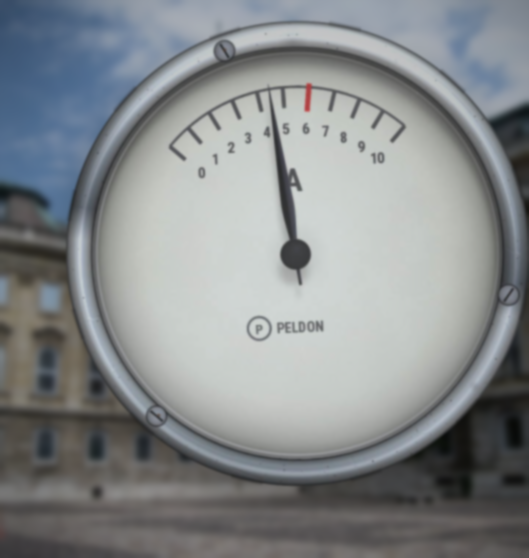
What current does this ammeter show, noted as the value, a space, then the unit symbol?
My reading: 4.5 A
